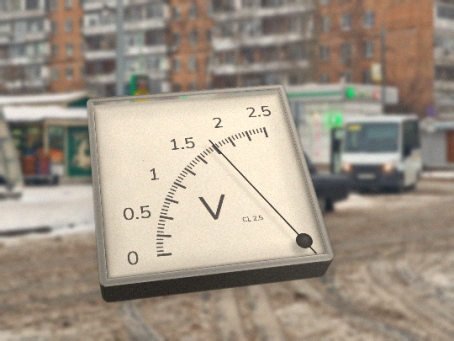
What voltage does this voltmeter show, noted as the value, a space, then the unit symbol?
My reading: 1.75 V
